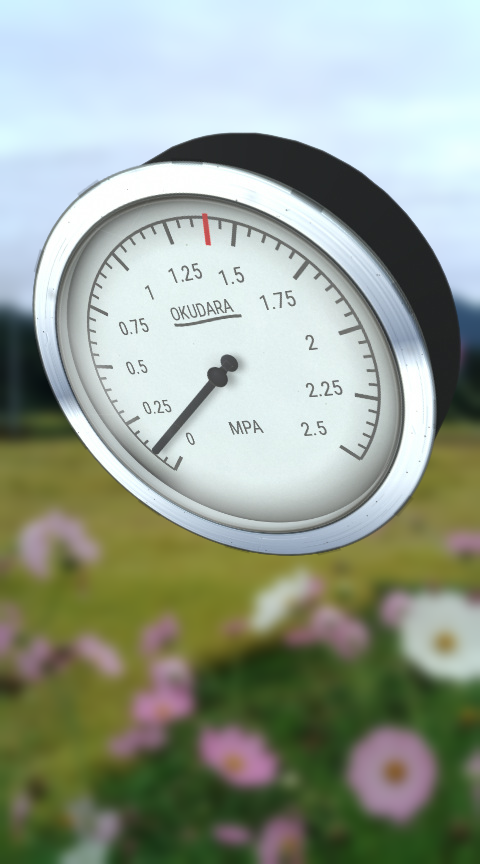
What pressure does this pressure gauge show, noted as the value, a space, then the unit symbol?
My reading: 0.1 MPa
